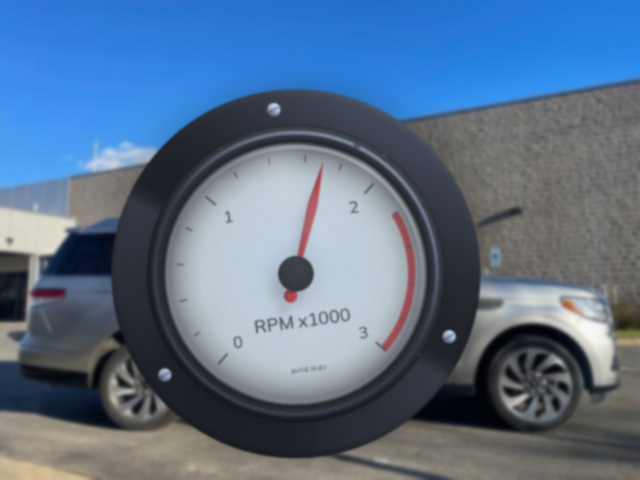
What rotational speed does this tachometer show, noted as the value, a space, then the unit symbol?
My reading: 1700 rpm
